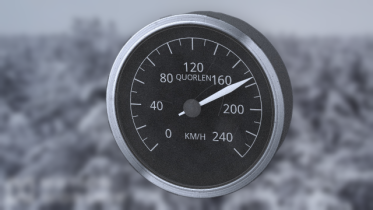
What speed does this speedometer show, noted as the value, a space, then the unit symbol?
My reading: 175 km/h
